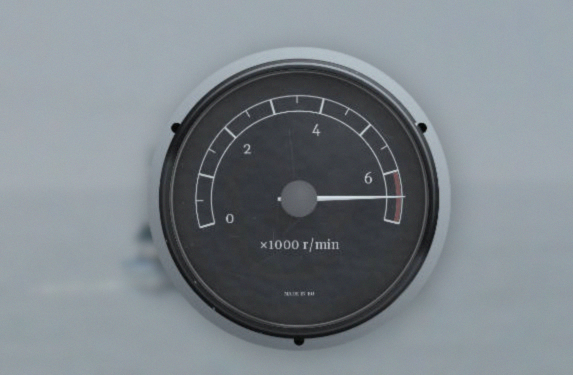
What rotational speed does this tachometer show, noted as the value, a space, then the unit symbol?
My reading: 6500 rpm
